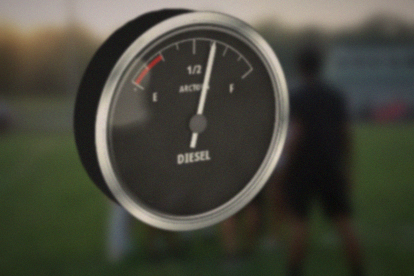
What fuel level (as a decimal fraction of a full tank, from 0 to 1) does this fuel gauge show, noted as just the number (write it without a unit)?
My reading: 0.625
